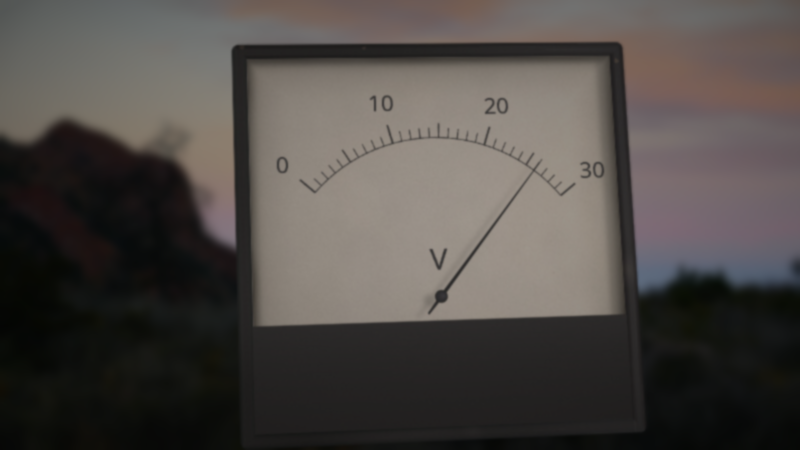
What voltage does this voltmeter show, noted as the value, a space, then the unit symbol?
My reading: 26 V
